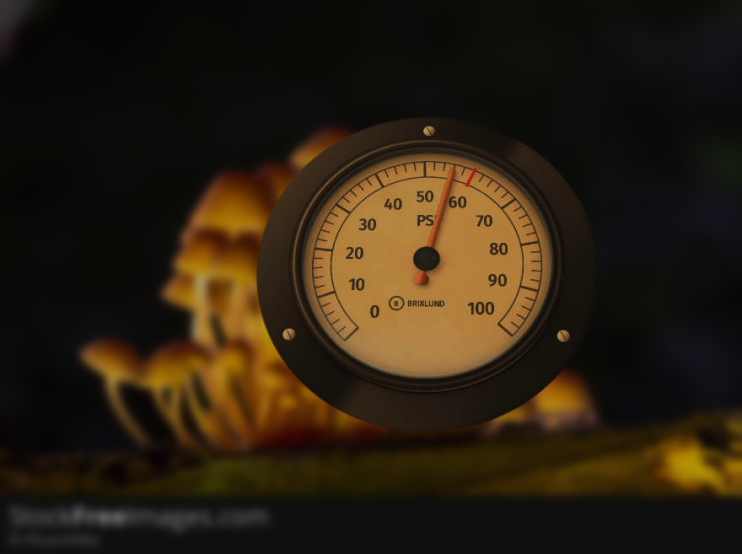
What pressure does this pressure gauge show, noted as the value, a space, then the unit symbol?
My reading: 56 psi
